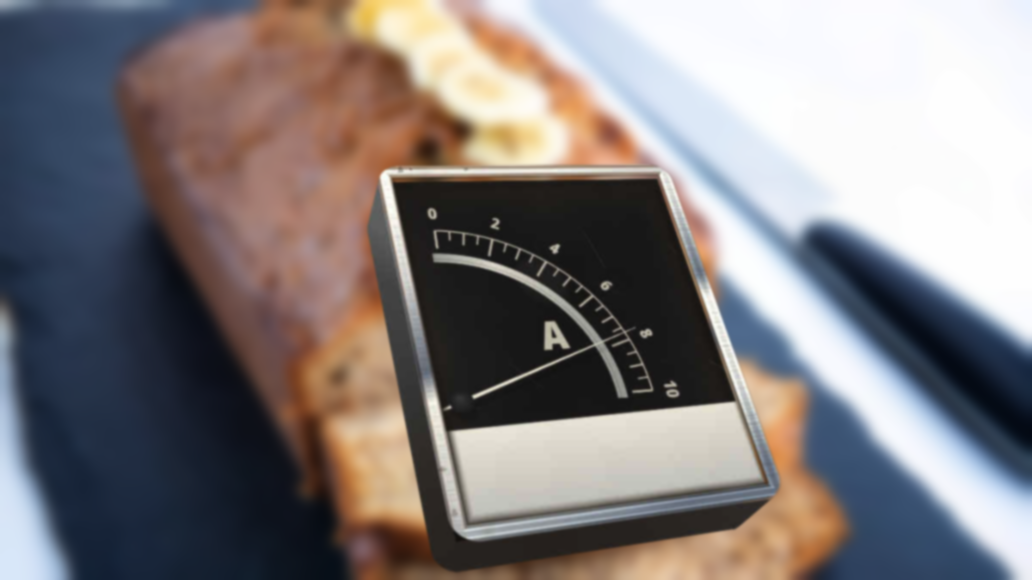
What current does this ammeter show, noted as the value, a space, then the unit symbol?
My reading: 7.75 A
